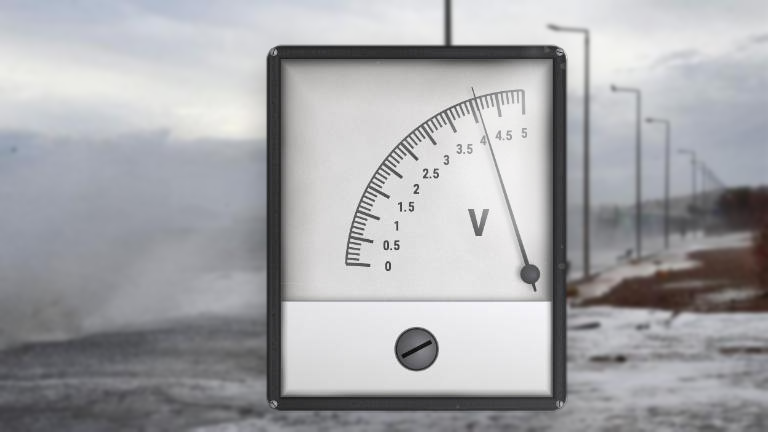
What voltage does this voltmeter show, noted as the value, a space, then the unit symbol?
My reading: 4.1 V
